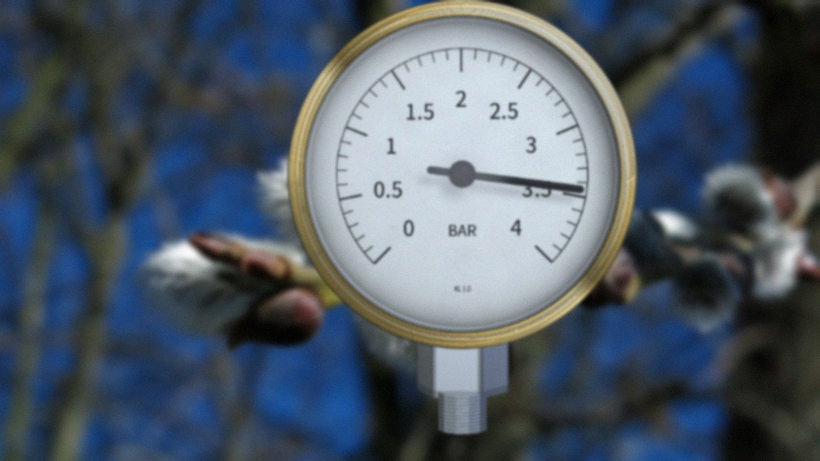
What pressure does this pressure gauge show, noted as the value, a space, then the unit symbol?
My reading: 3.45 bar
